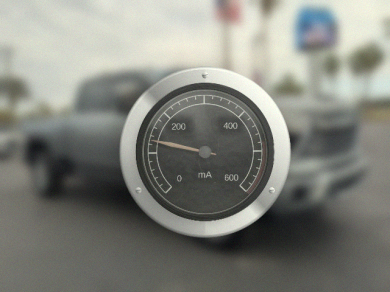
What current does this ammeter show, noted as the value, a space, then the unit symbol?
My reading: 130 mA
